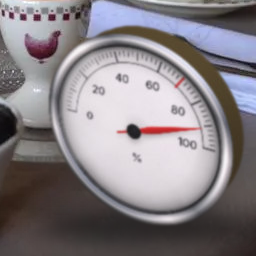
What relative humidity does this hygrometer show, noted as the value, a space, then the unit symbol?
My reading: 90 %
